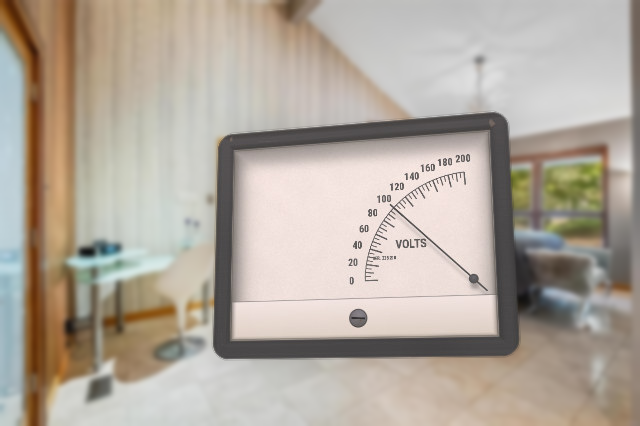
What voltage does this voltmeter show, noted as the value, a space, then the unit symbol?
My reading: 100 V
